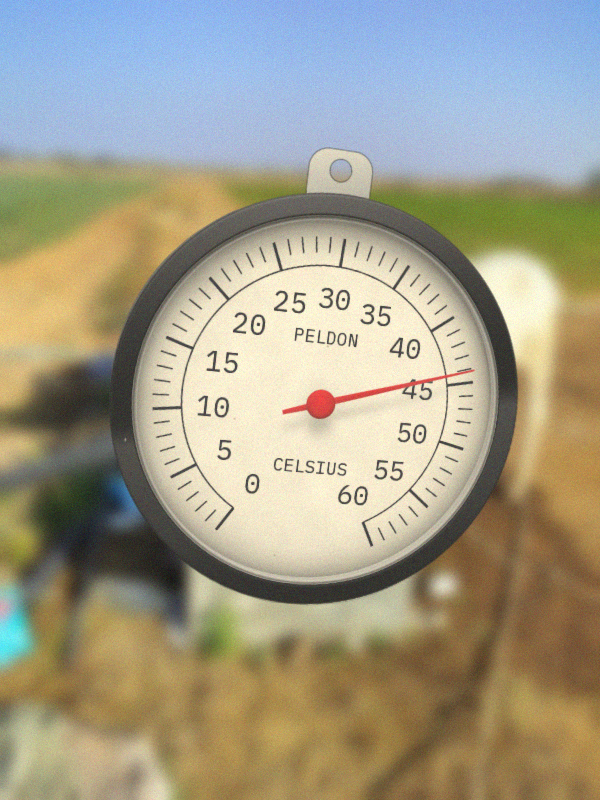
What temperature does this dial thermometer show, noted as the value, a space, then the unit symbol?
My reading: 44 °C
